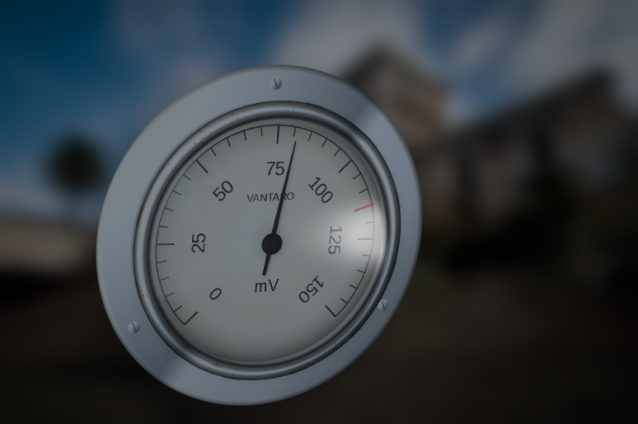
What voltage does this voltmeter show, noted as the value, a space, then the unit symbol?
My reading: 80 mV
